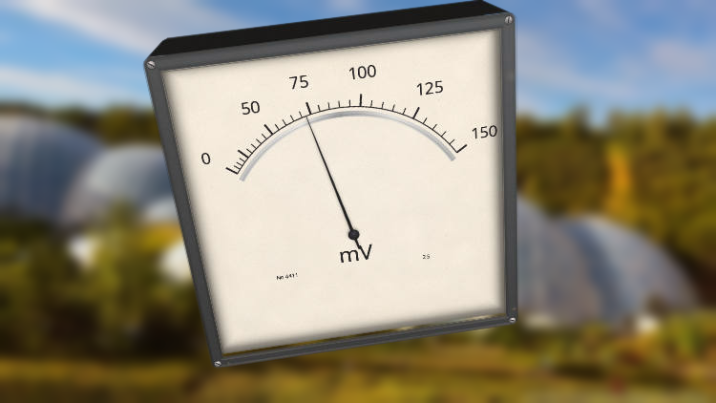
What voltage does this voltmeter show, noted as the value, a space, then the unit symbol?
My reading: 72.5 mV
